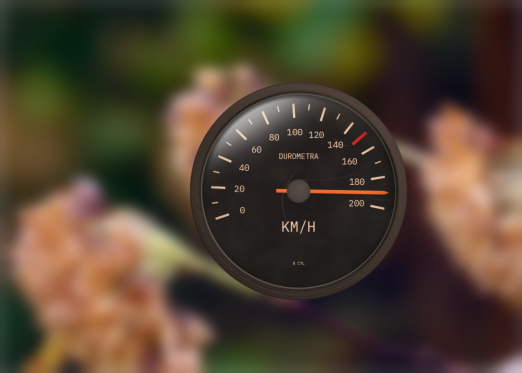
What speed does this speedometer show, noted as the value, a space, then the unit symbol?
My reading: 190 km/h
